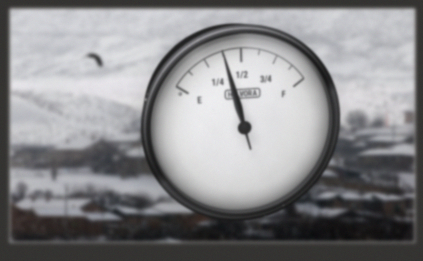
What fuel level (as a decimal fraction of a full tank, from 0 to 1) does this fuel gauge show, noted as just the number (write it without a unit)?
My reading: 0.375
